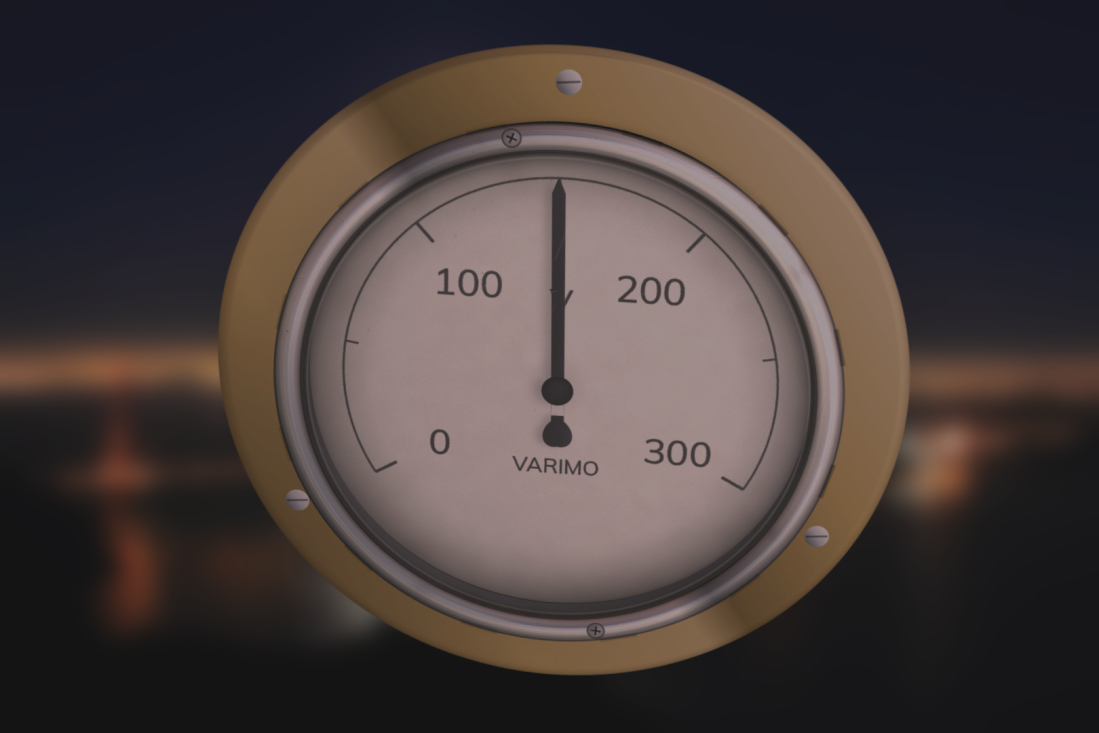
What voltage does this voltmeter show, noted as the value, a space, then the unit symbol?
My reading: 150 V
